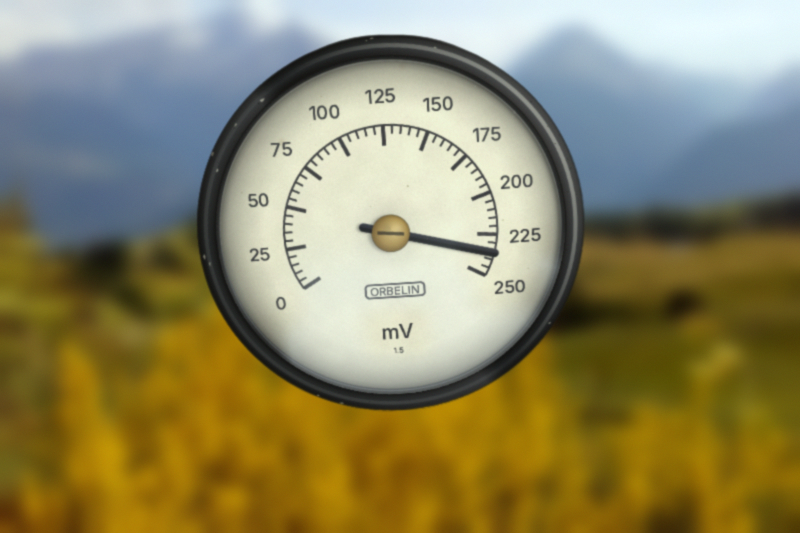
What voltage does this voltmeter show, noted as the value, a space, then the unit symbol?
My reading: 235 mV
